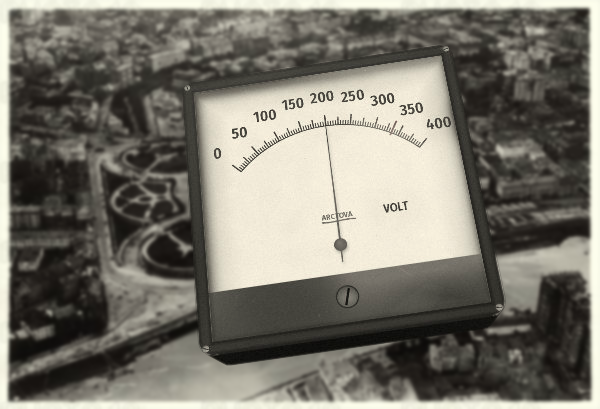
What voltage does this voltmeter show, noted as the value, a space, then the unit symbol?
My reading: 200 V
